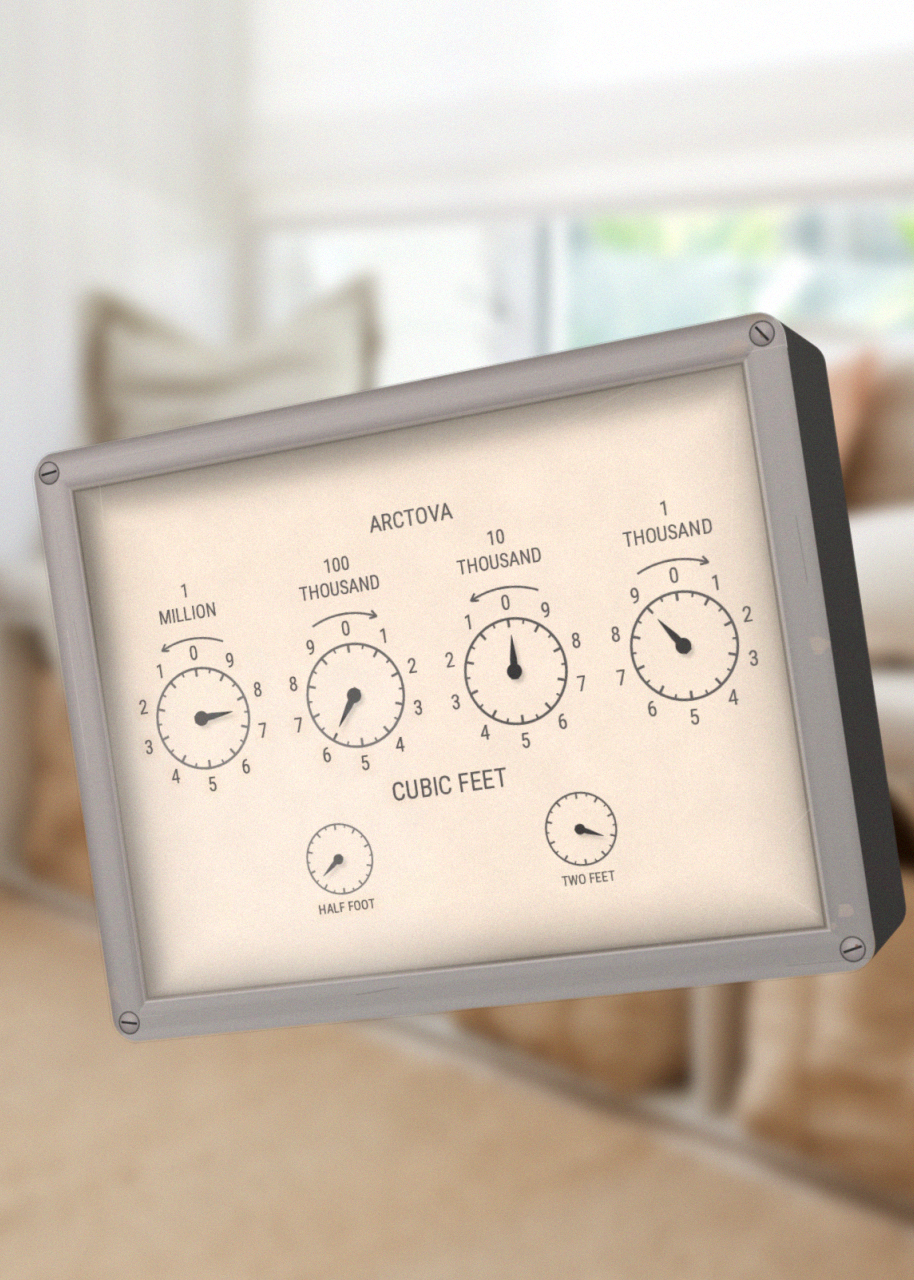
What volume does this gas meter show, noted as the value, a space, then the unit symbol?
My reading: 759900 ft³
